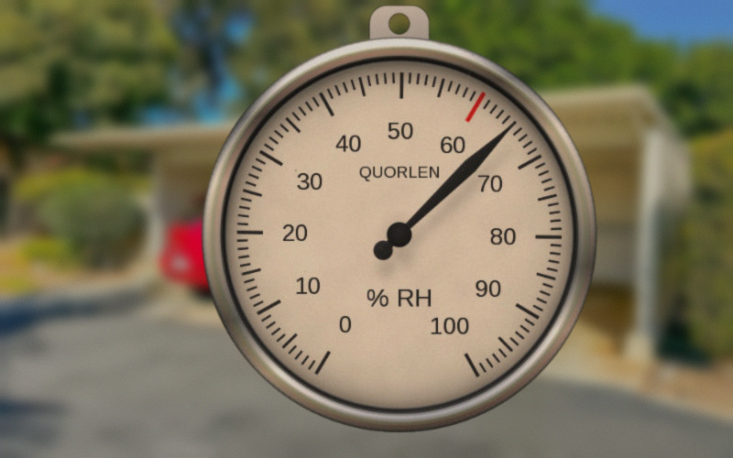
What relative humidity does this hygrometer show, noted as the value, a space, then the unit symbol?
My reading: 65 %
